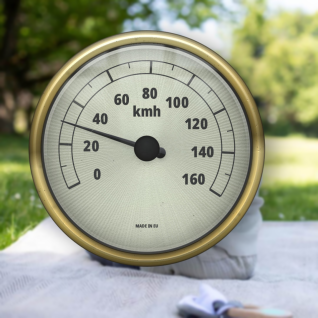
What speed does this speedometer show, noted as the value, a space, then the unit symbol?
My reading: 30 km/h
